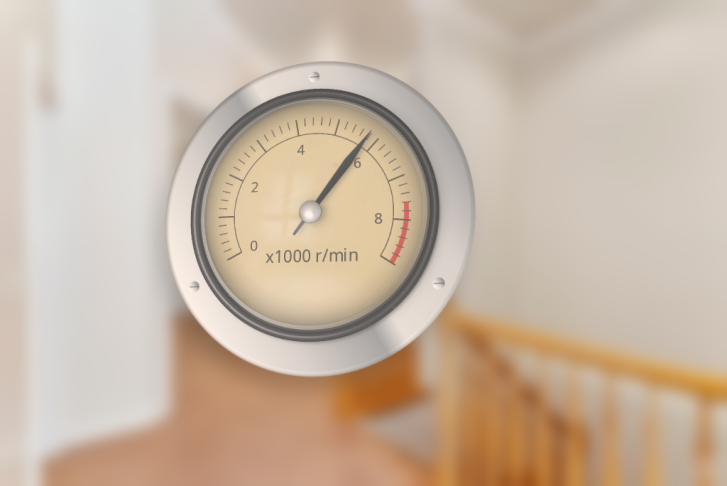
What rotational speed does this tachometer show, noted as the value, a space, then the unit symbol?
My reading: 5800 rpm
